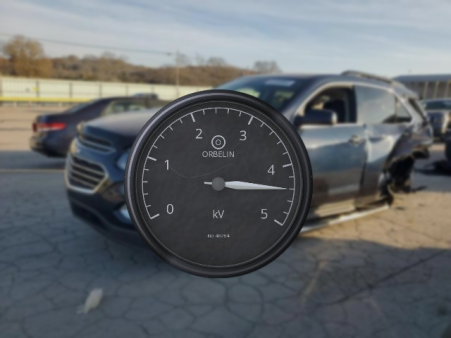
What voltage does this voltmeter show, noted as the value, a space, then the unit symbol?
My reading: 4.4 kV
